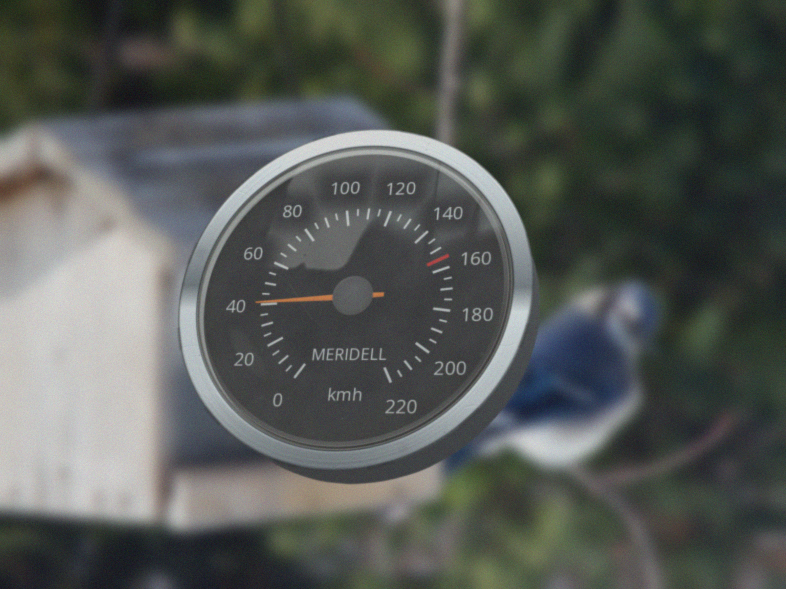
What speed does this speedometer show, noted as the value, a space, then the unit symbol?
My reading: 40 km/h
